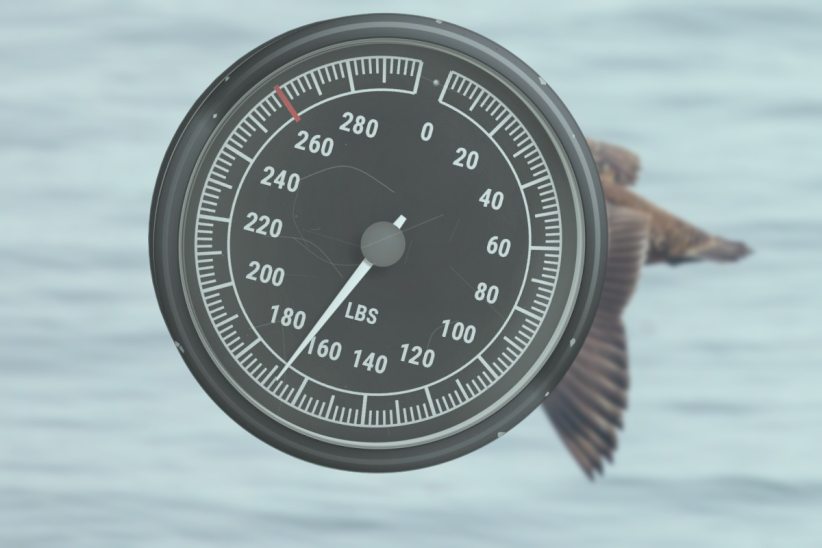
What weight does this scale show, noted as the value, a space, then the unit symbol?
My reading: 168 lb
